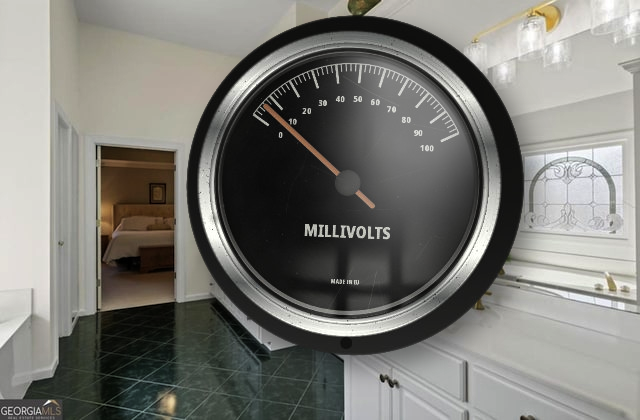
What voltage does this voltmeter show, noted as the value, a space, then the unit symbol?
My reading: 6 mV
